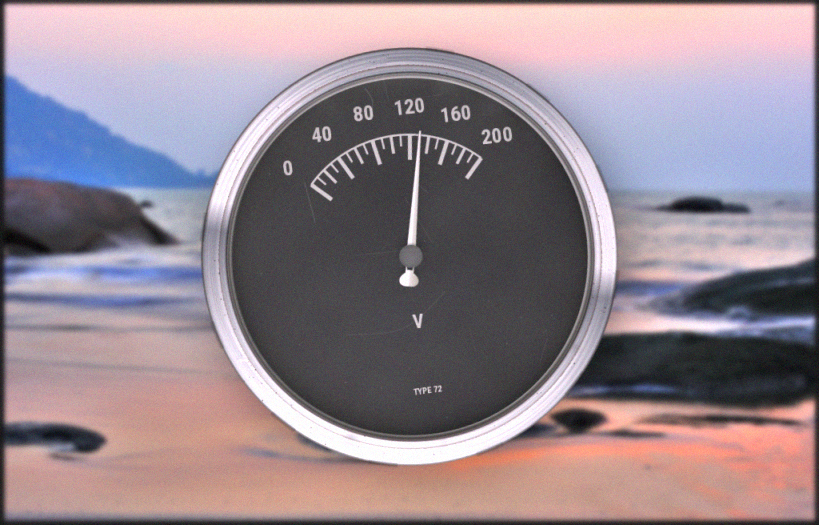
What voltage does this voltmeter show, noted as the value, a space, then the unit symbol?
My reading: 130 V
